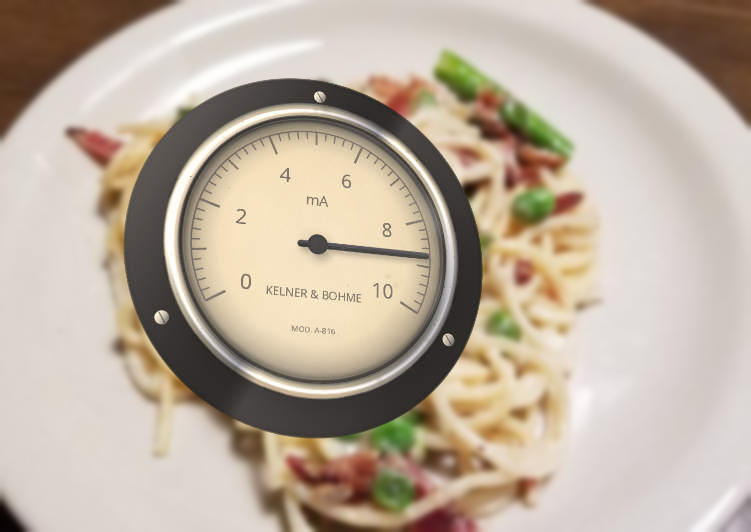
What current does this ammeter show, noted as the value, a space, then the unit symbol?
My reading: 8.8 mA
